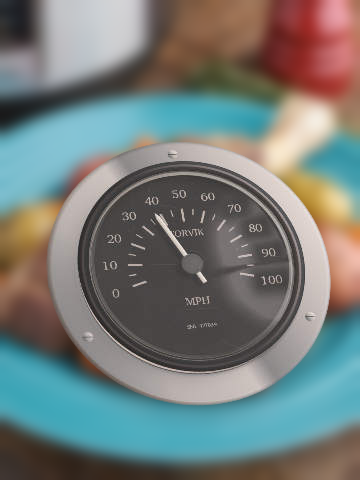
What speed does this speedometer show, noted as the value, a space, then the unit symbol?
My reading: 37.5 mph
